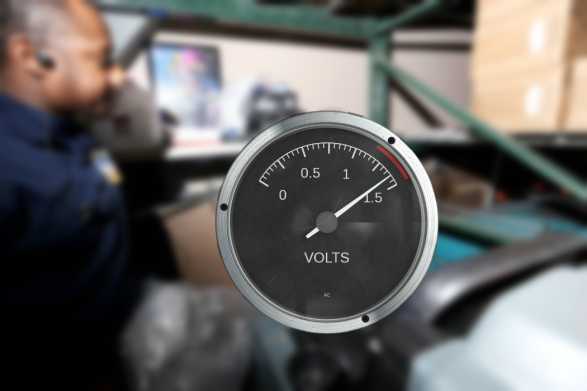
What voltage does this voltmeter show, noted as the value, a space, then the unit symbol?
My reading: 1.4 V
